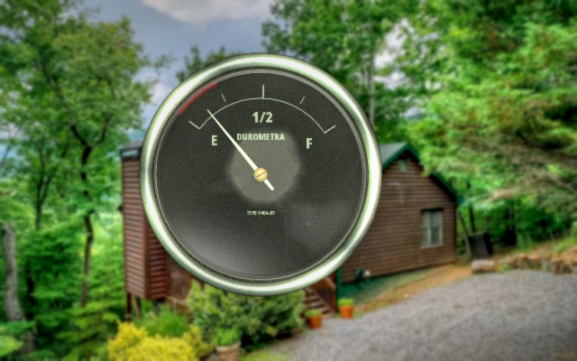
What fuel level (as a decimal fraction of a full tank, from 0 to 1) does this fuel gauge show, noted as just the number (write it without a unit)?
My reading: 0.125
